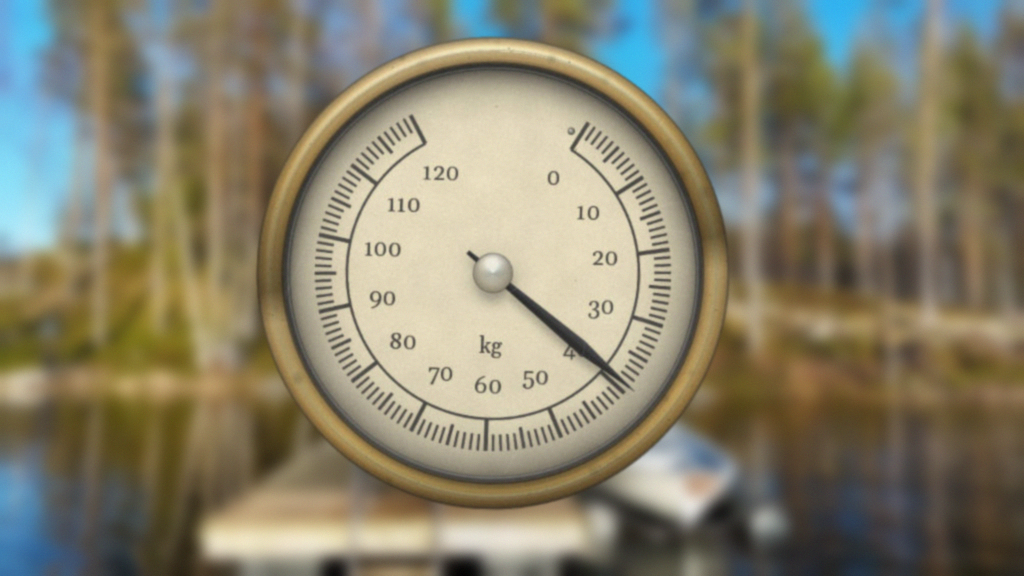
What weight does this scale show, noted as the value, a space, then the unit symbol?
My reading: 39 kg
